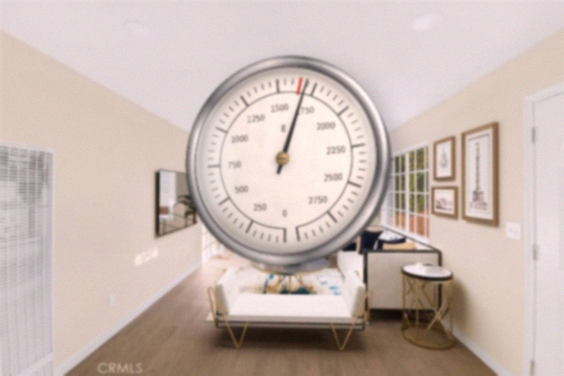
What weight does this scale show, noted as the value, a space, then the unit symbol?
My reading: 1700 g
